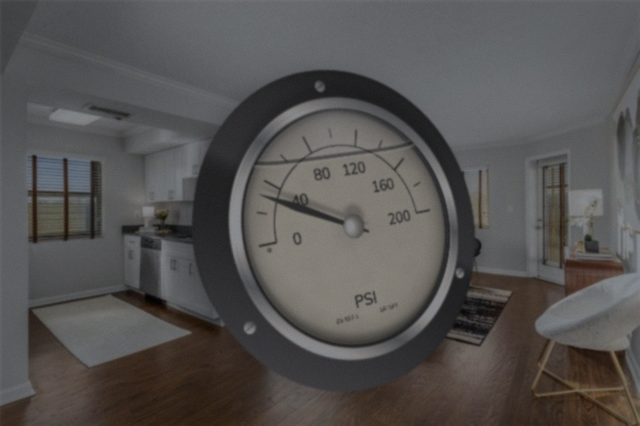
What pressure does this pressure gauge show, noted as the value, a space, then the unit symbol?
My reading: 30 psi
